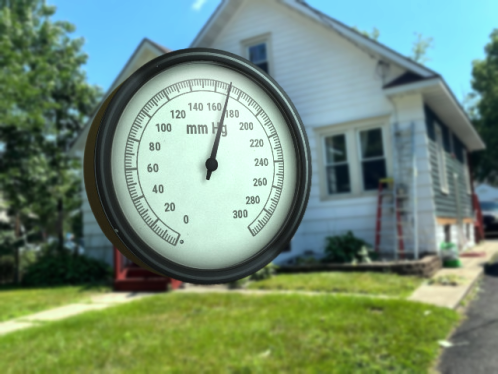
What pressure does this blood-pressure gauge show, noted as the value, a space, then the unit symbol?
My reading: 170 mmHg
